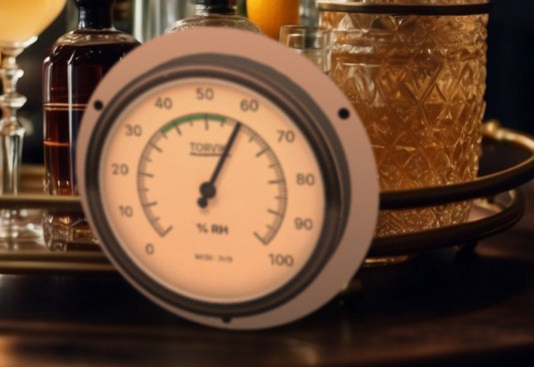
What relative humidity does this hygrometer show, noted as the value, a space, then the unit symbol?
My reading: 60 %
